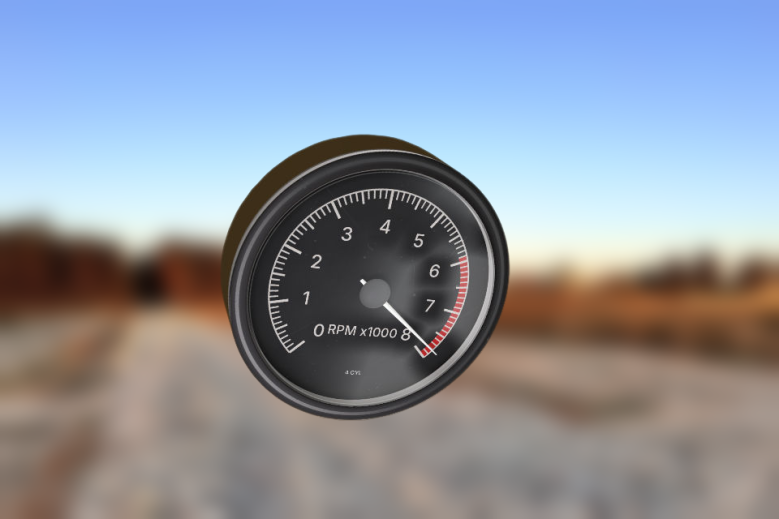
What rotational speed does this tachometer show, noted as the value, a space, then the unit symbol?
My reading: 7800 rpm
